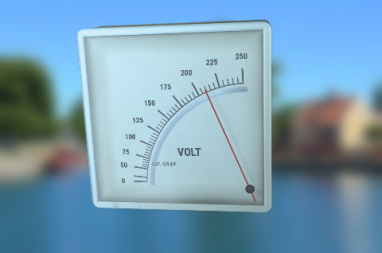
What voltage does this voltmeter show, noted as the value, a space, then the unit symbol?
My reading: 210 V
